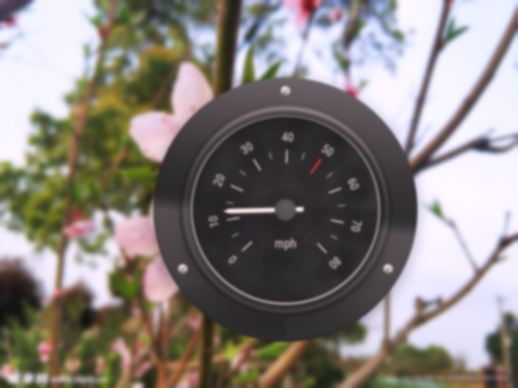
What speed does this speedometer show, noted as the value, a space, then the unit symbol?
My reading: 12.5 mph
